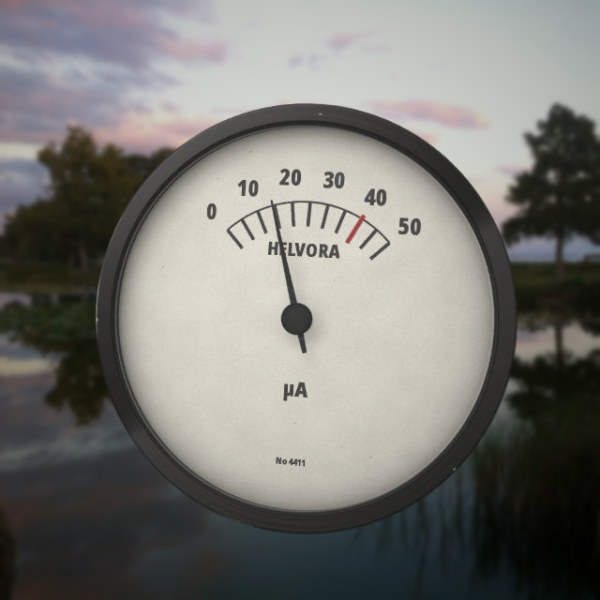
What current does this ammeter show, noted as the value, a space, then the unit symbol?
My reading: 15 µA
